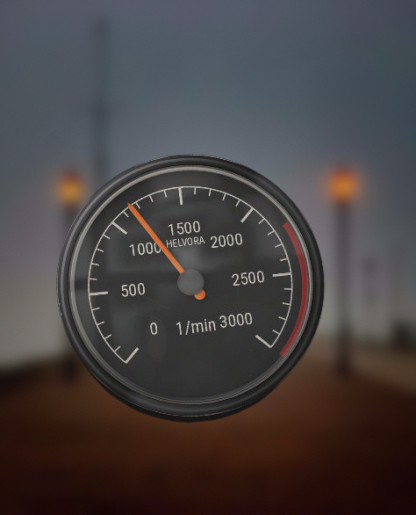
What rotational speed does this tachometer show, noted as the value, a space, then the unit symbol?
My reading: 1150 rpm
